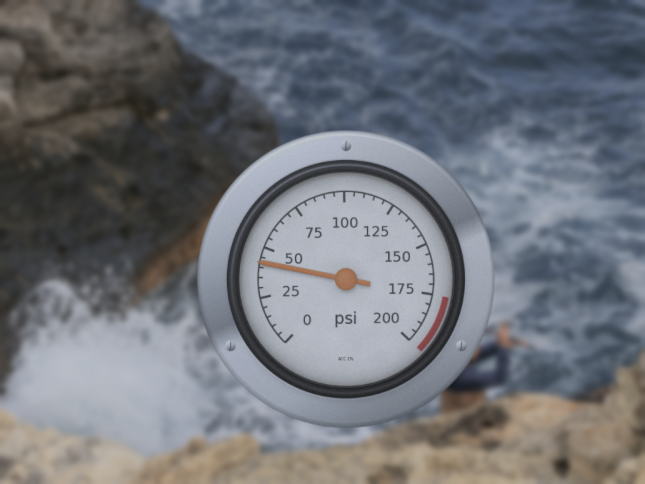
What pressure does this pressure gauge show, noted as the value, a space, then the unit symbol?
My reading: 42.5 psi
